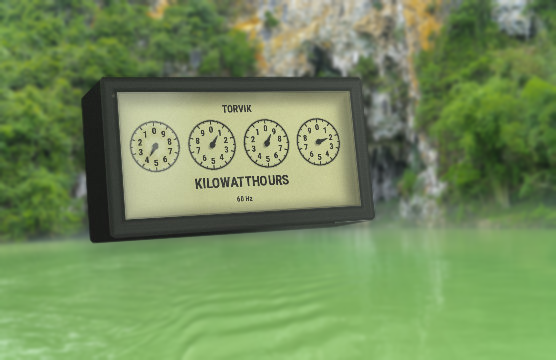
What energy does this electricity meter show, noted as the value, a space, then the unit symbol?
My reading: 4092 kWh
